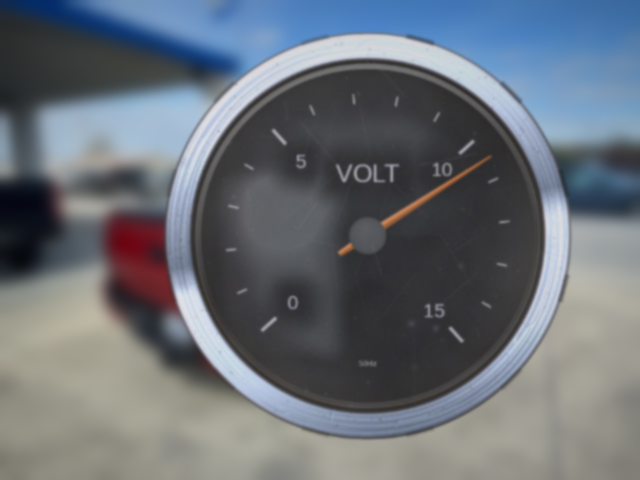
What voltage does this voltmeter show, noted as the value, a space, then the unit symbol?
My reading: 10.5 V
